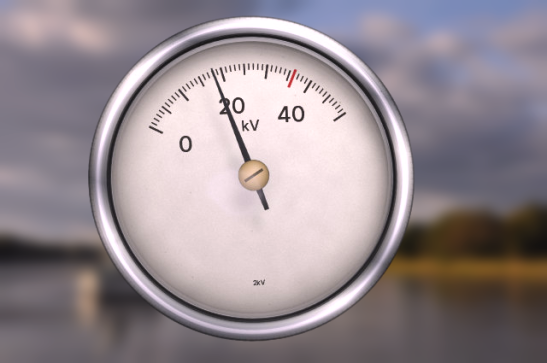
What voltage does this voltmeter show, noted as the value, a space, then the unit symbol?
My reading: 18 kV
